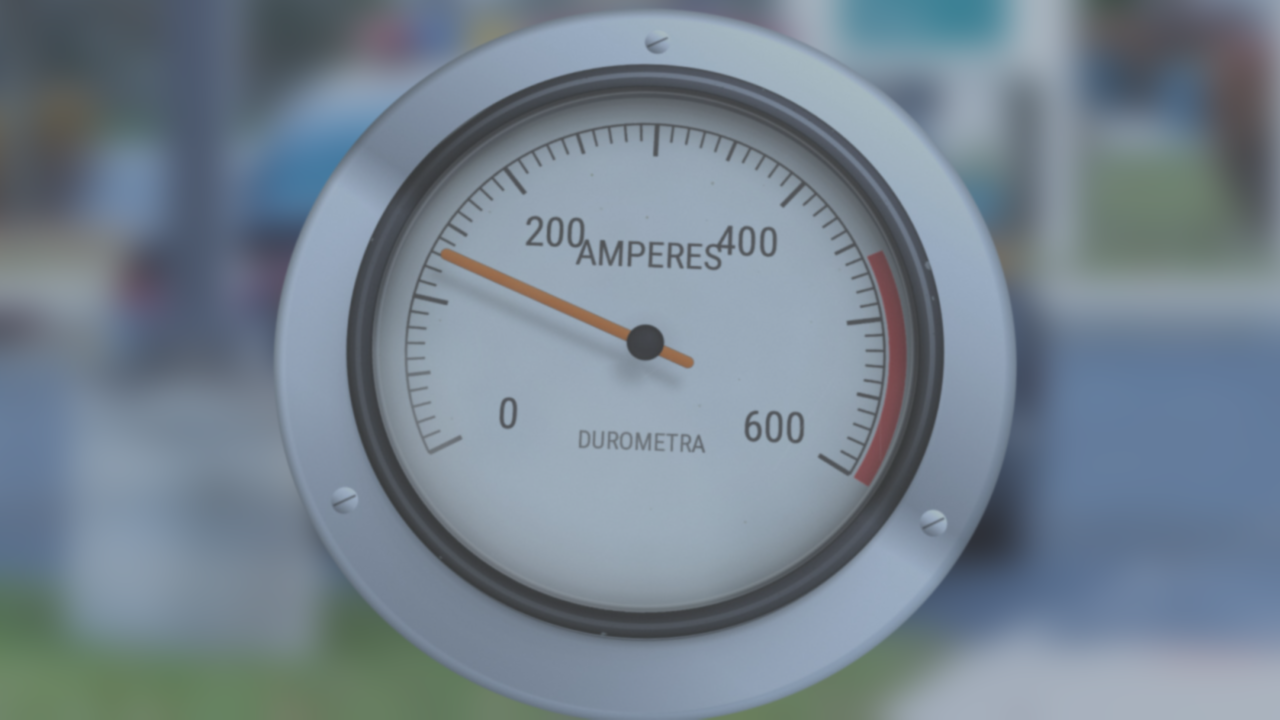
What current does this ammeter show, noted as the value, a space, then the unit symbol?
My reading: 130 A
